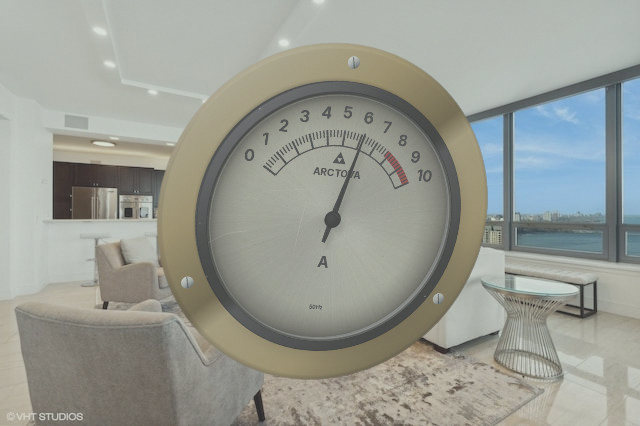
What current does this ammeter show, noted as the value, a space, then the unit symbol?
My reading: 6 A
